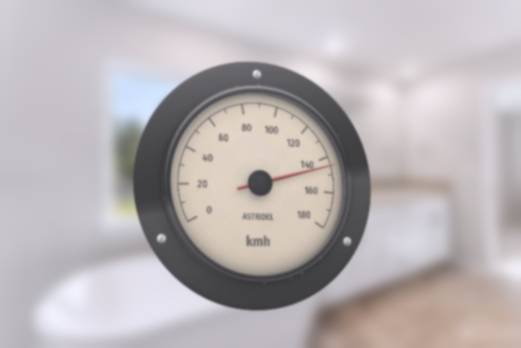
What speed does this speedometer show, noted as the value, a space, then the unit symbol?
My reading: 145 km/h
